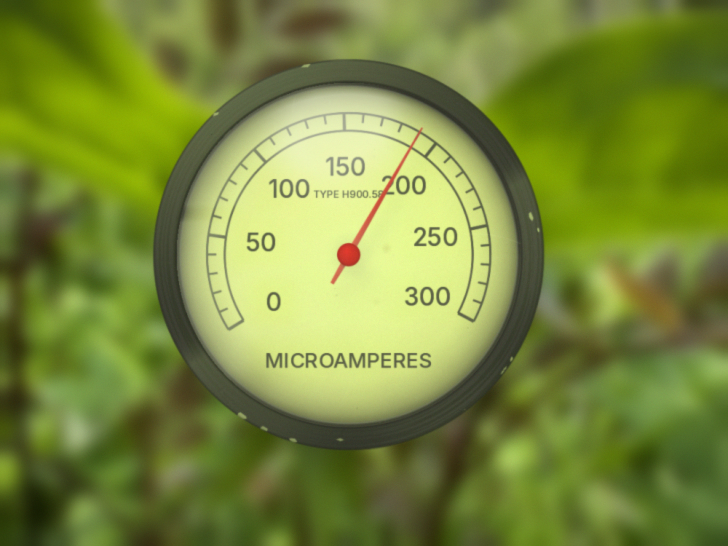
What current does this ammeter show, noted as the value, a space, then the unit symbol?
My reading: 190 µA
